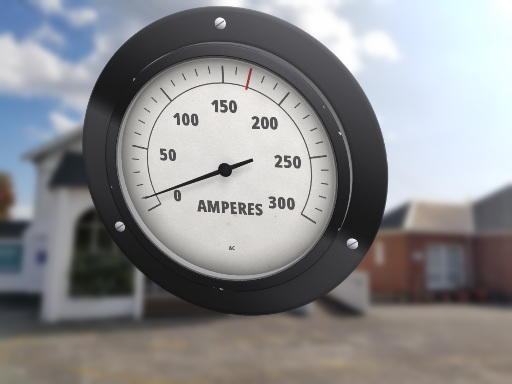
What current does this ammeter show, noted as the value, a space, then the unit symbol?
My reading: 10 A
